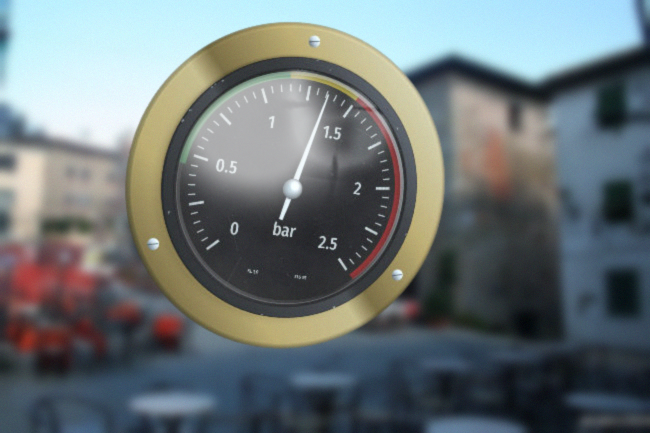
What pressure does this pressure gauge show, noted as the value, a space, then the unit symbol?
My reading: 1.35 bar
